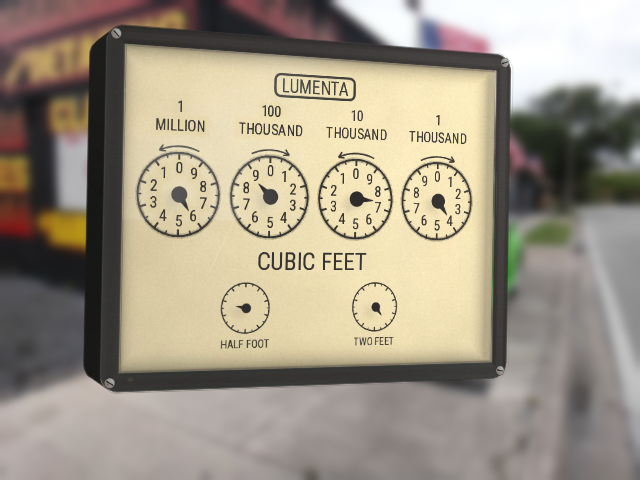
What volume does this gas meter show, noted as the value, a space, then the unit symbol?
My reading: 587400 ft³
